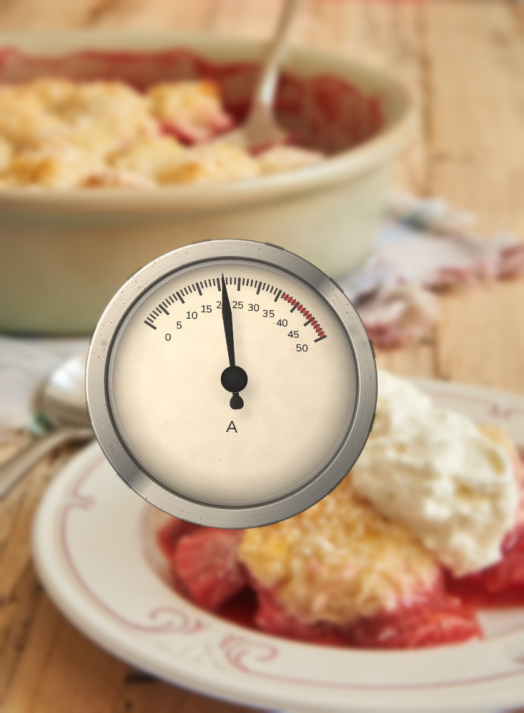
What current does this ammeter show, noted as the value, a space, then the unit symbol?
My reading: 21 A
